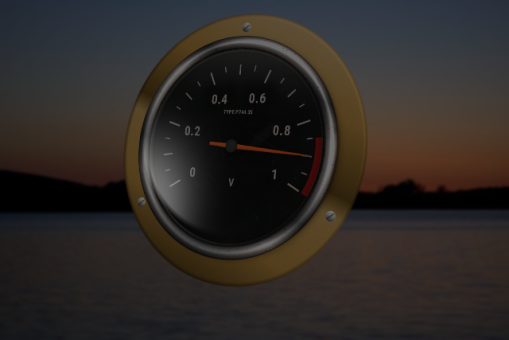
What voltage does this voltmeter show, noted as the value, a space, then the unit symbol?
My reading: 0.9 V
